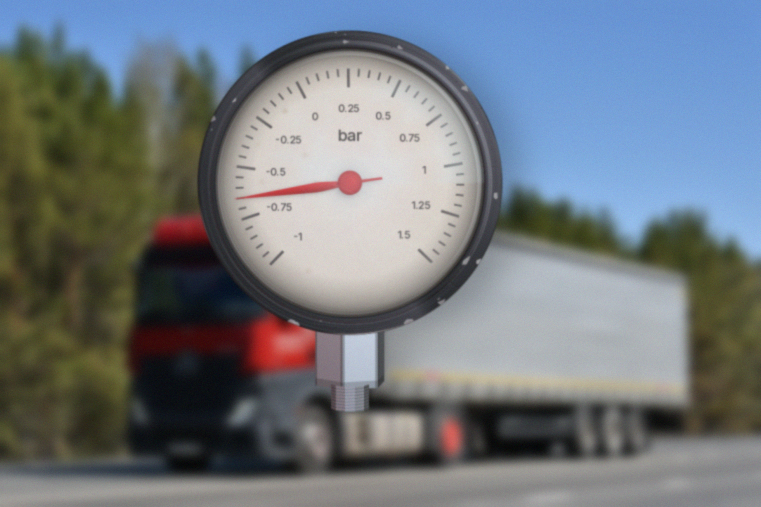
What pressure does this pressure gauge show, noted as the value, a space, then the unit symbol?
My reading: -0.65 bar
